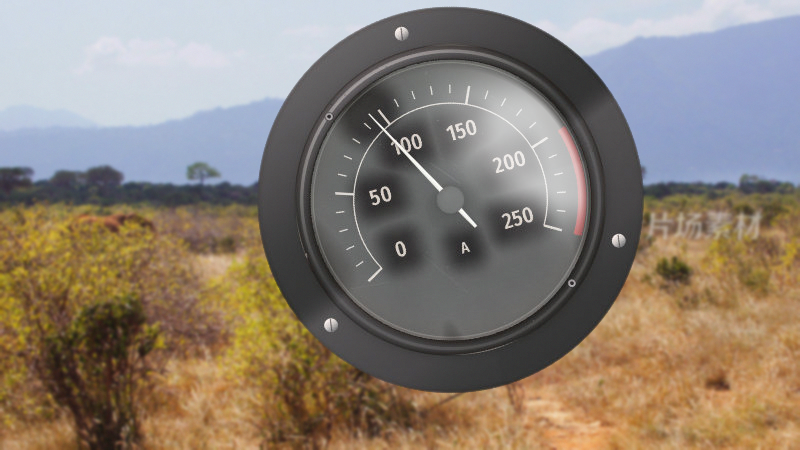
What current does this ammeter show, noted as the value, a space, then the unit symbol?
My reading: 95 A
